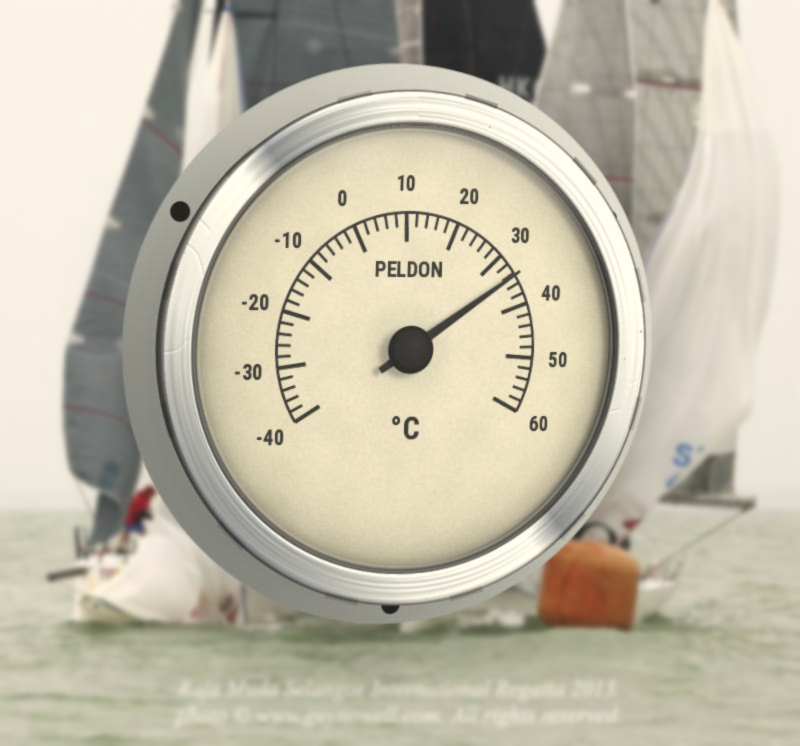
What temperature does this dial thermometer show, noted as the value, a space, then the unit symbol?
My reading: 34 °C
